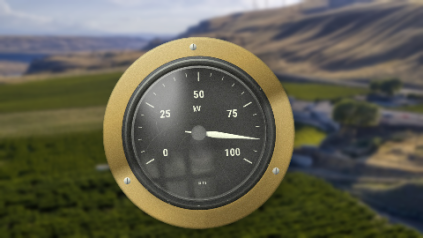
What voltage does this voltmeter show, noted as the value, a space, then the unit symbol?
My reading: 90 kV
